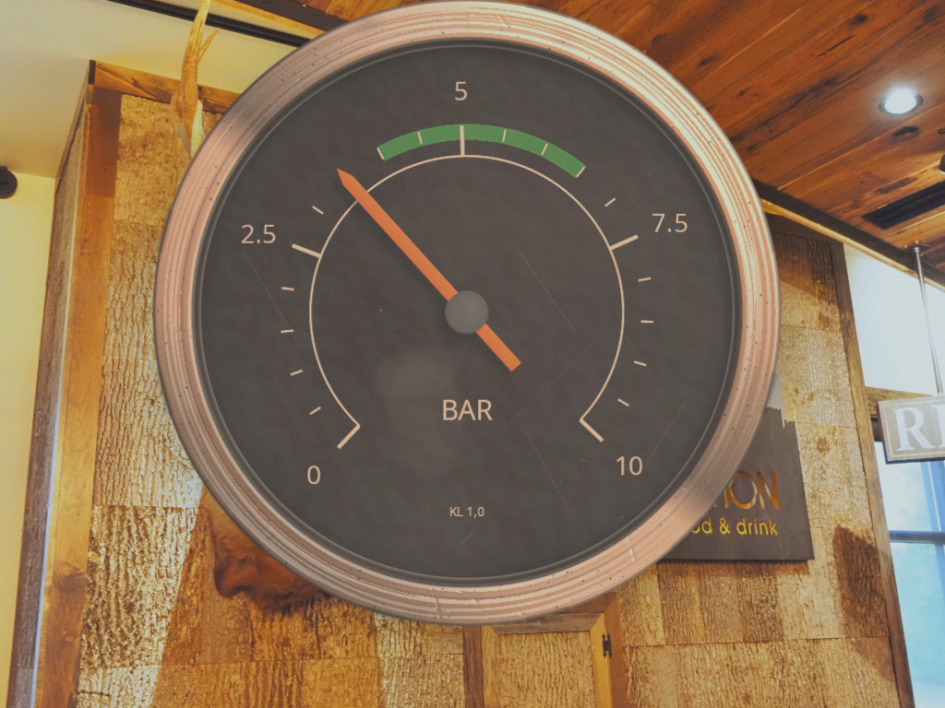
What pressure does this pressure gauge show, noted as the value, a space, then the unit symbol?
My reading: 3.5 bar
